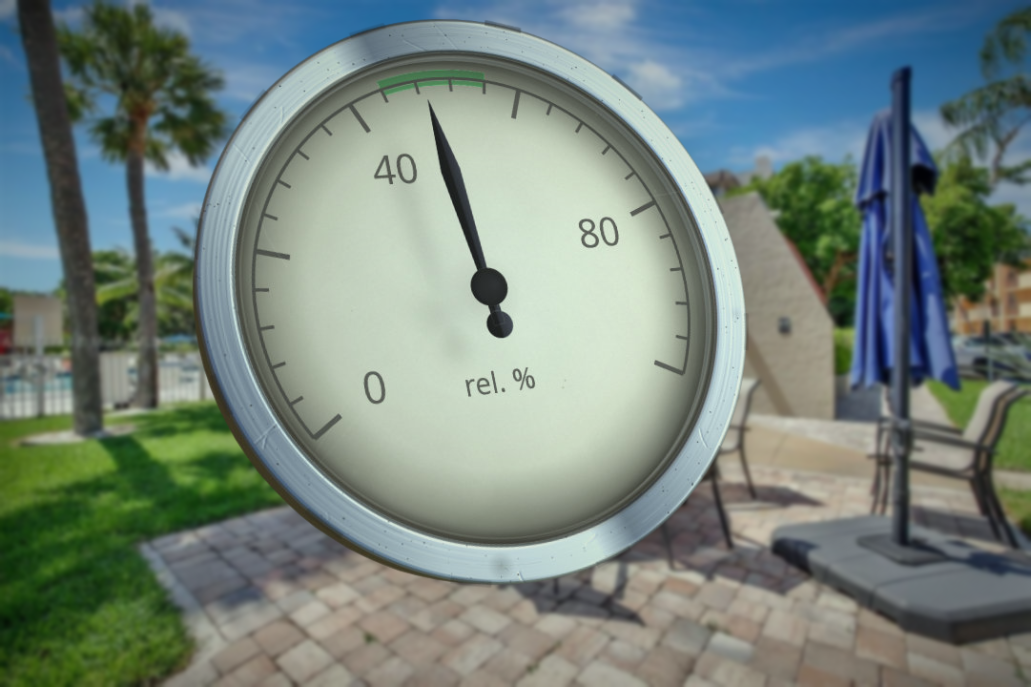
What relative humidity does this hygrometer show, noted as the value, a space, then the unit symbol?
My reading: 48 %
